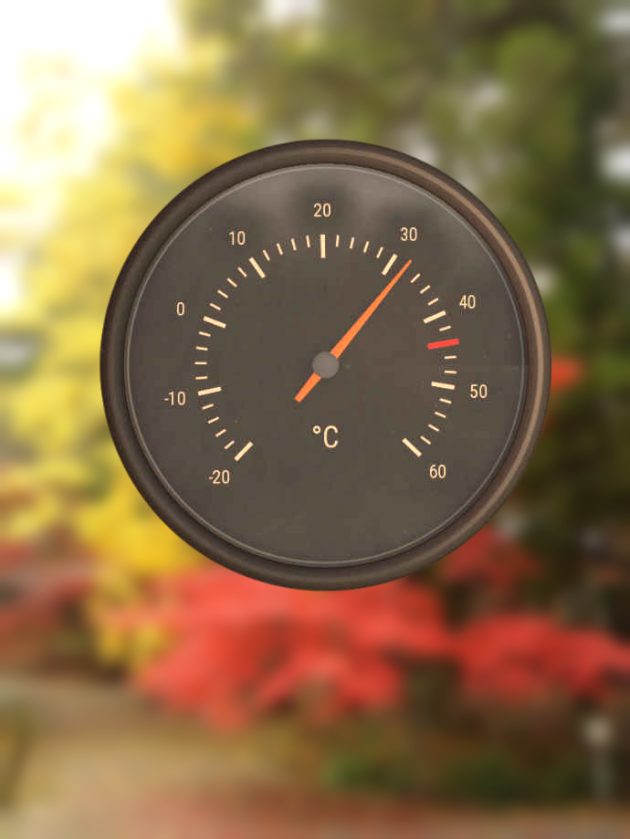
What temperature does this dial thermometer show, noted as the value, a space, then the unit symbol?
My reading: 32 °C
